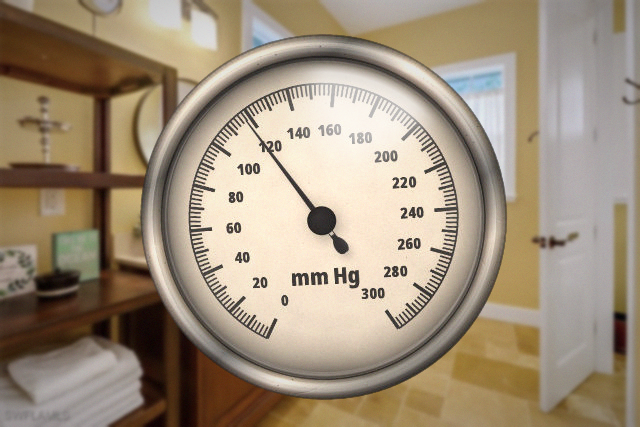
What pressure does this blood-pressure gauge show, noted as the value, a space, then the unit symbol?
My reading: 118 mmHg
